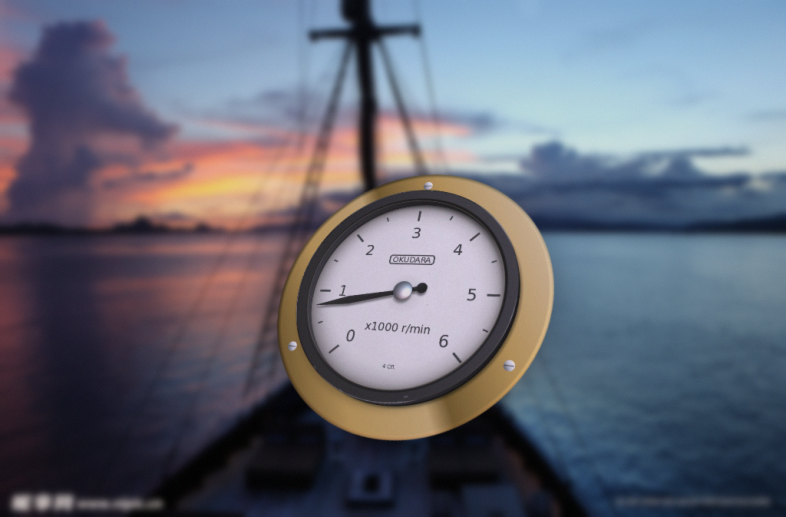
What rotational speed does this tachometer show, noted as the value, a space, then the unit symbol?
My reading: 750 rpm
